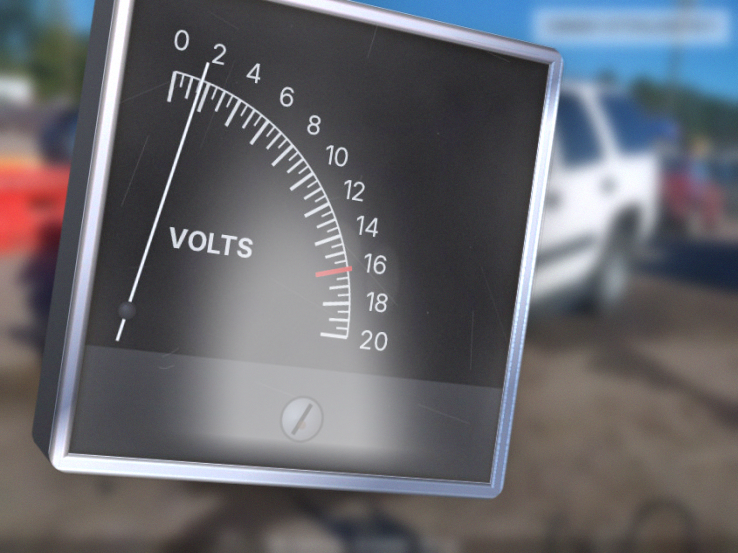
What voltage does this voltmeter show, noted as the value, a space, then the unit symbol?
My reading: 1.5 V
